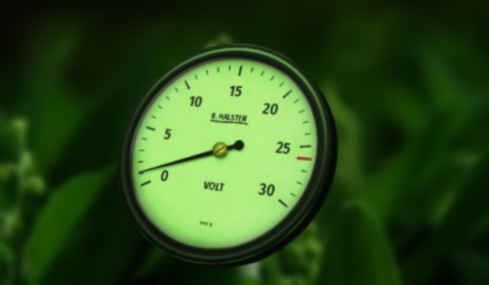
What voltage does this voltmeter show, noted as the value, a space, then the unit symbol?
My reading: 1 V
